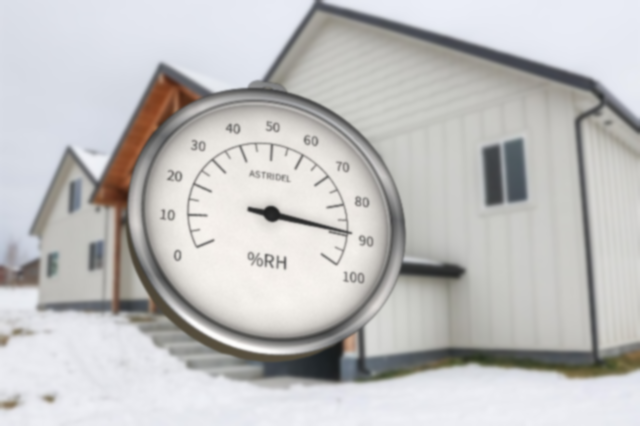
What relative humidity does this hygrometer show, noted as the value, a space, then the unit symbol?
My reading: 90 %
